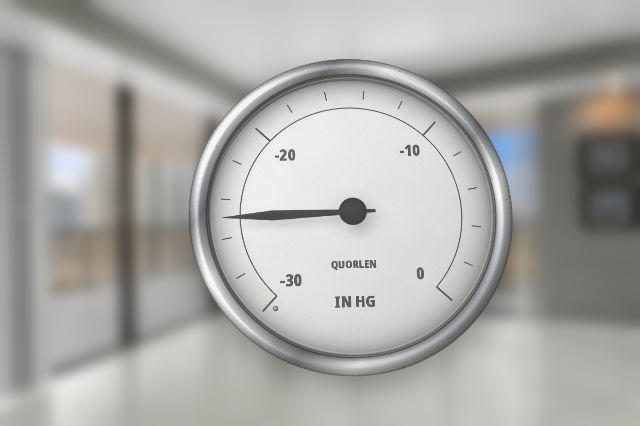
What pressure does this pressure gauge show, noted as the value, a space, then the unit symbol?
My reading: -25 inHg
